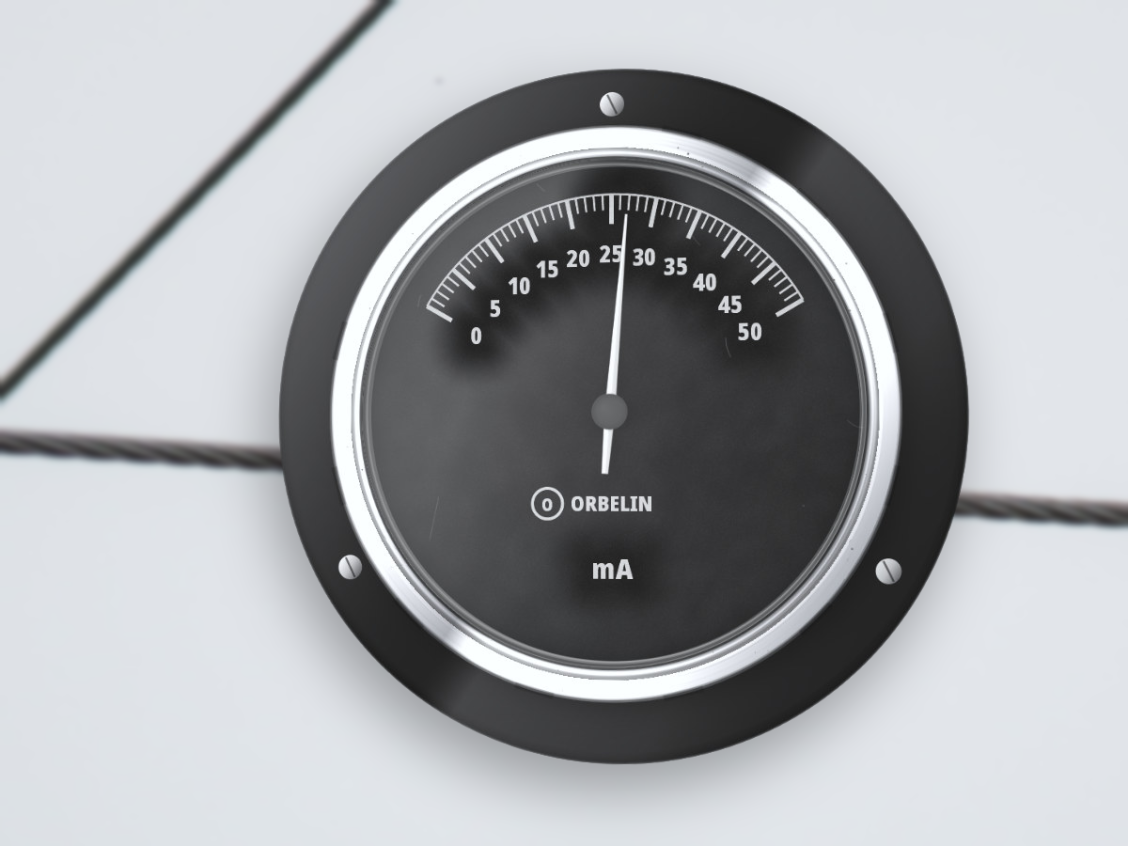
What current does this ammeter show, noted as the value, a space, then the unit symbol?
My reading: 27 mA
